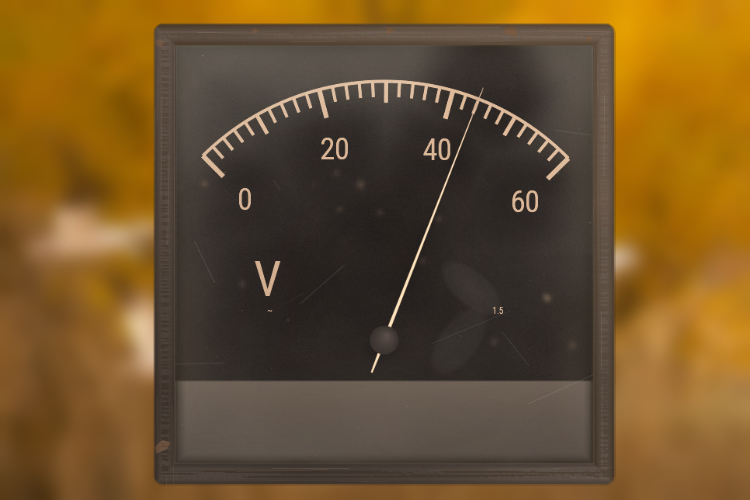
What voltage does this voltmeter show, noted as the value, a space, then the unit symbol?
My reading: 44 V
